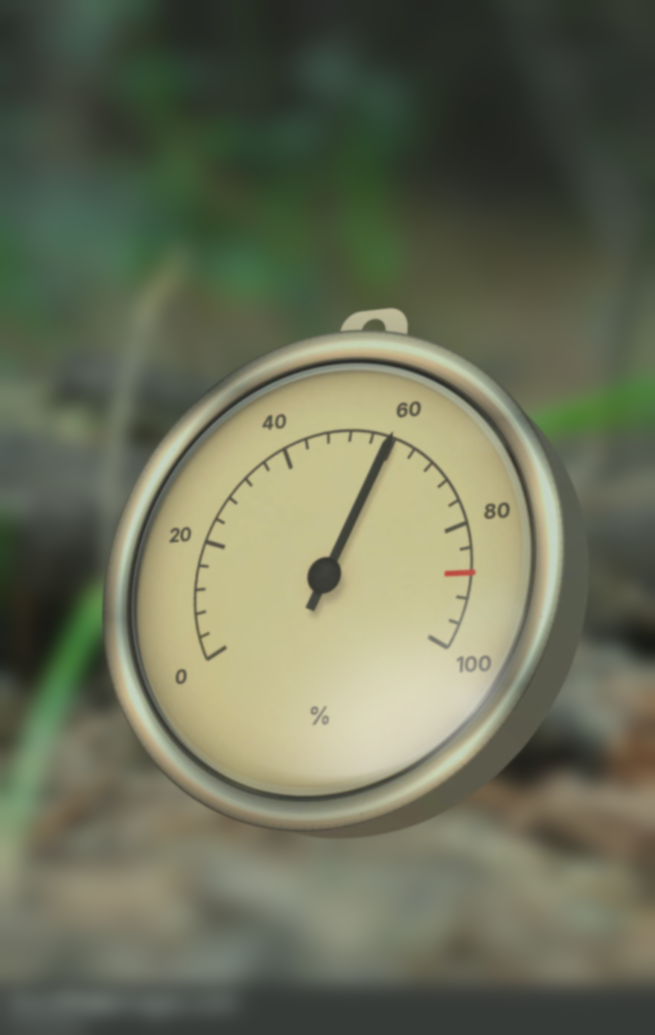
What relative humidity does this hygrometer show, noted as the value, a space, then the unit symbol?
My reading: 60 %
